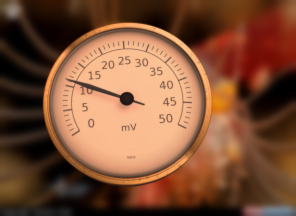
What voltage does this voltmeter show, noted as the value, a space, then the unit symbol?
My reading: 11 mV
